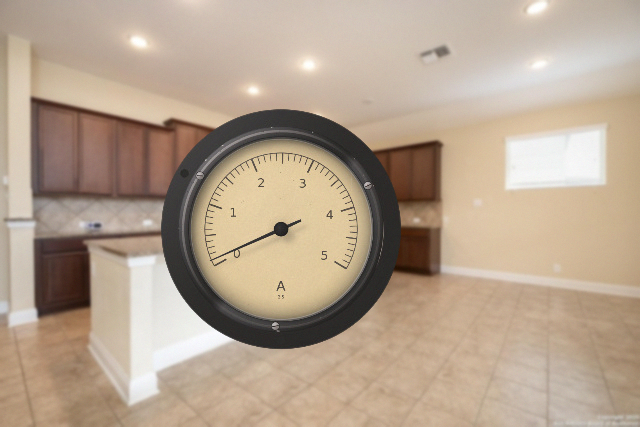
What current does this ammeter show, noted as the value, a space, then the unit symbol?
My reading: 0.1 A
